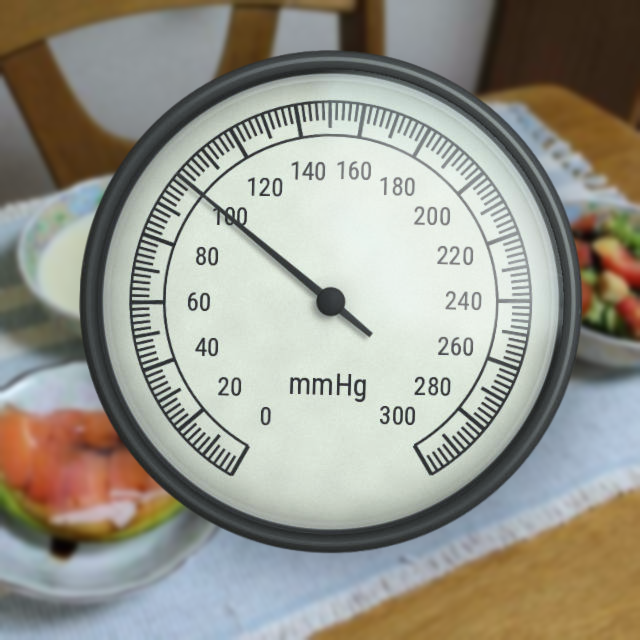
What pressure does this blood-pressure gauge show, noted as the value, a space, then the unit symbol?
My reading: 100 mmHg
